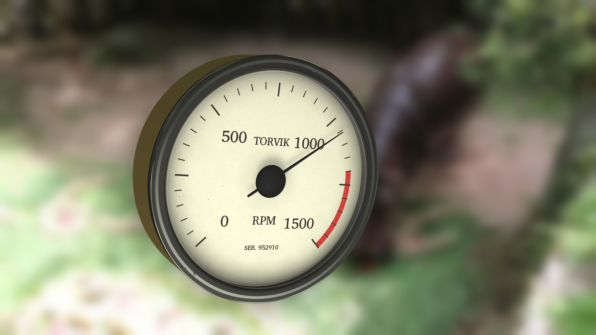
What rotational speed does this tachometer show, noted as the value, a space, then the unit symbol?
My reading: 1050 rpm
